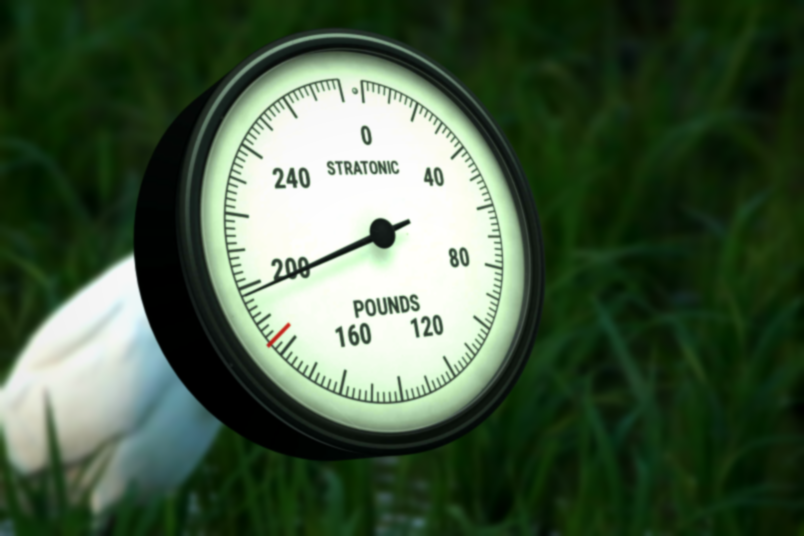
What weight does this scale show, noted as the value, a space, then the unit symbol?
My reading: 198 lb
